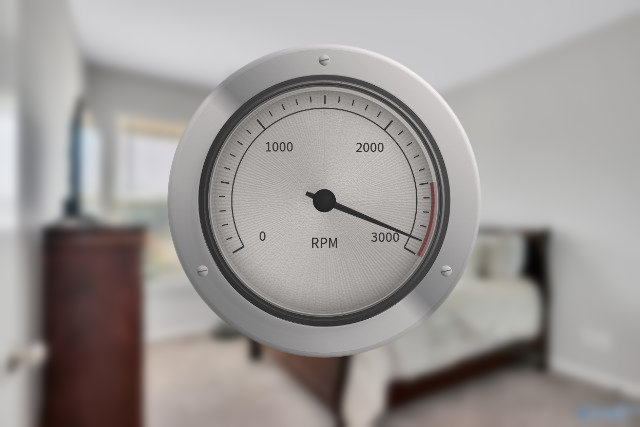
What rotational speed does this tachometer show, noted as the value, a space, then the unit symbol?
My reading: 2900 rpm
